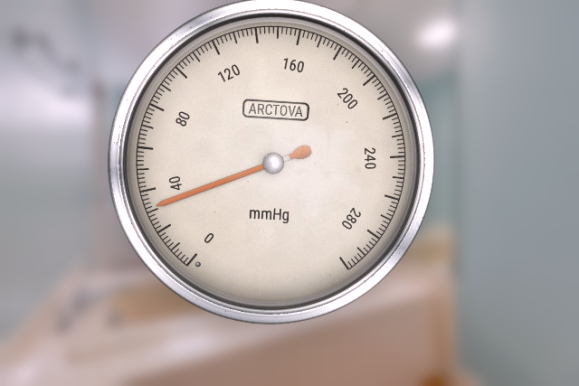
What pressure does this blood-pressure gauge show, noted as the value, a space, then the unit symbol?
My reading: 32 mmHg
